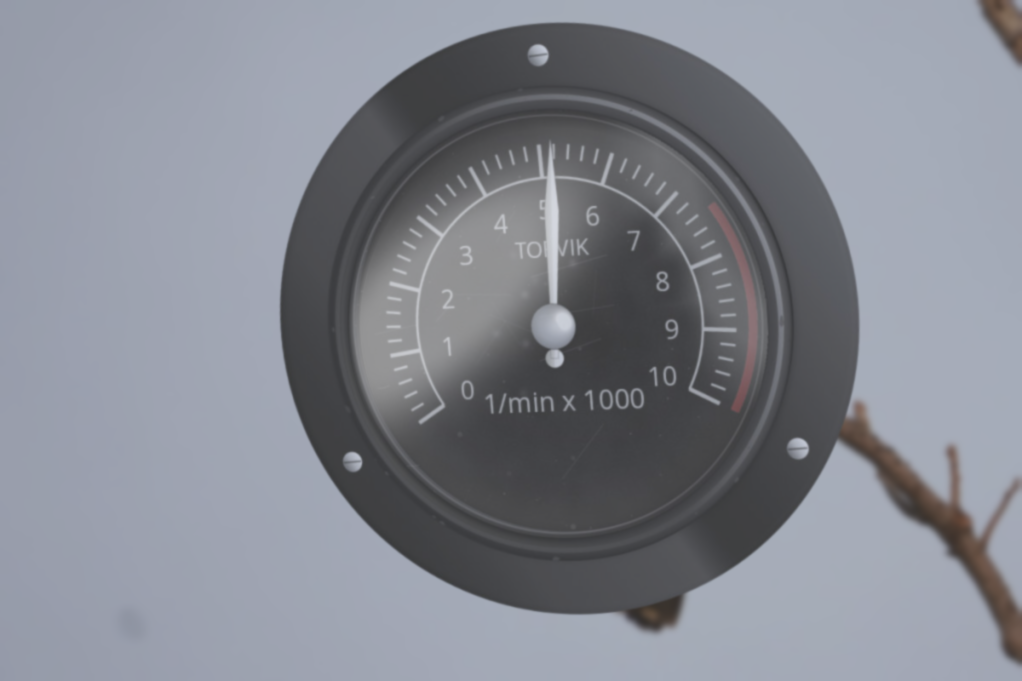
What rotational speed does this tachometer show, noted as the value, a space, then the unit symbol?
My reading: 5200 rpm
